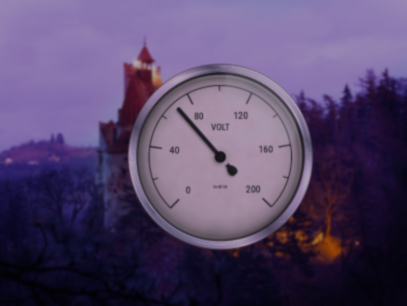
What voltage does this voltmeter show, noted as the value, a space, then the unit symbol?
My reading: 70 V
